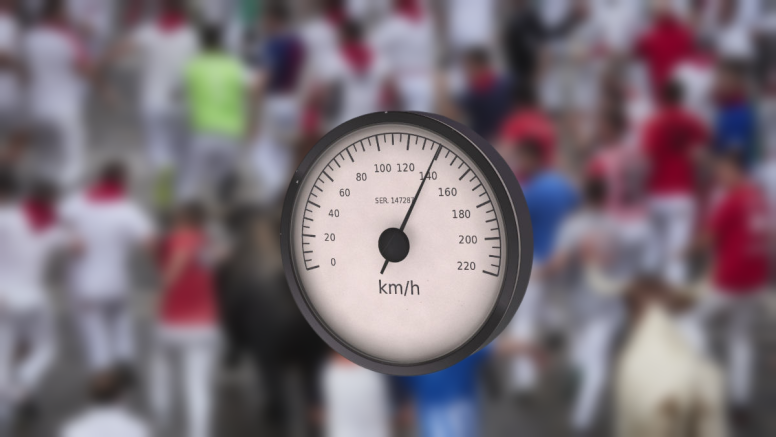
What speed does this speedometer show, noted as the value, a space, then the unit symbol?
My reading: 140 km/h
